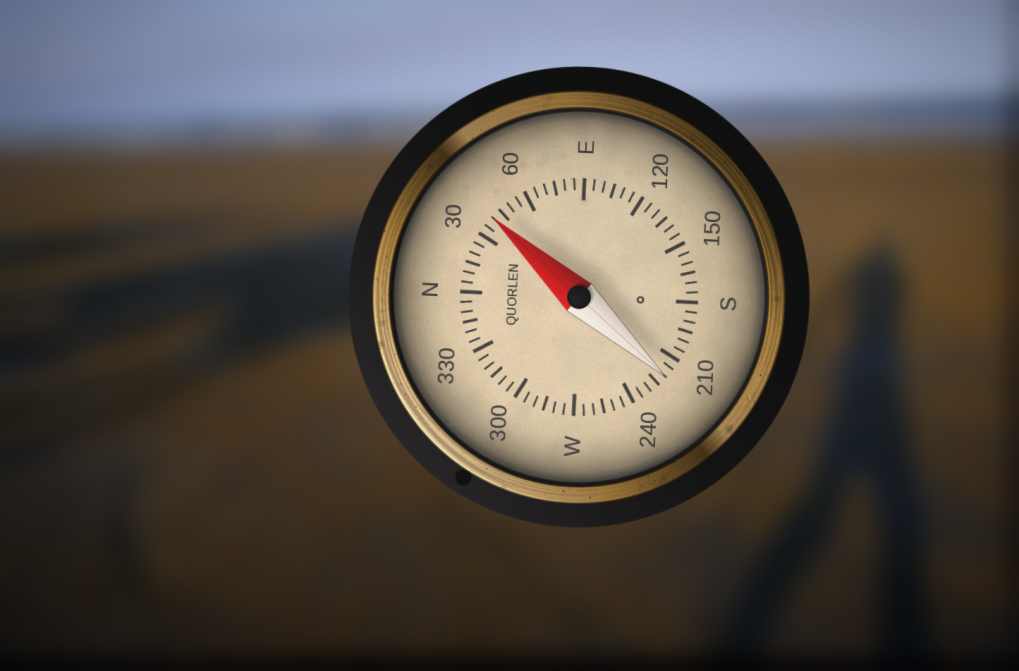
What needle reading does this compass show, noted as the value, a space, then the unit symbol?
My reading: 40 °
